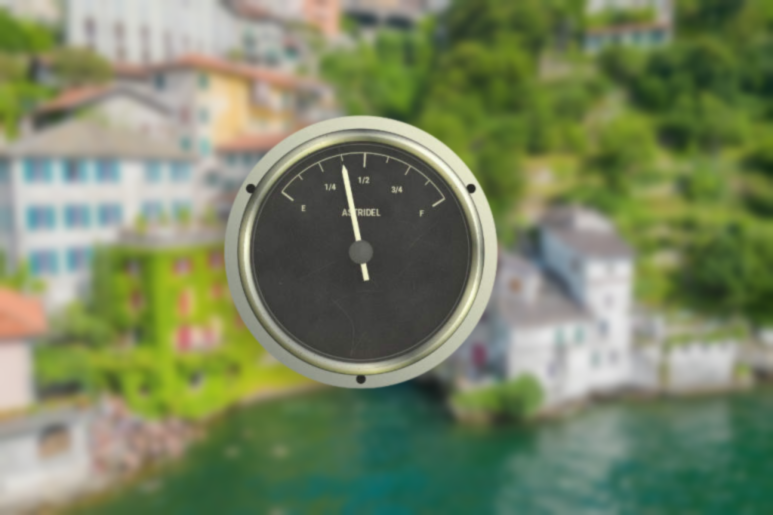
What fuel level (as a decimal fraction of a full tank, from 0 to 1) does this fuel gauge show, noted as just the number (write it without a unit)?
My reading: 0.375
